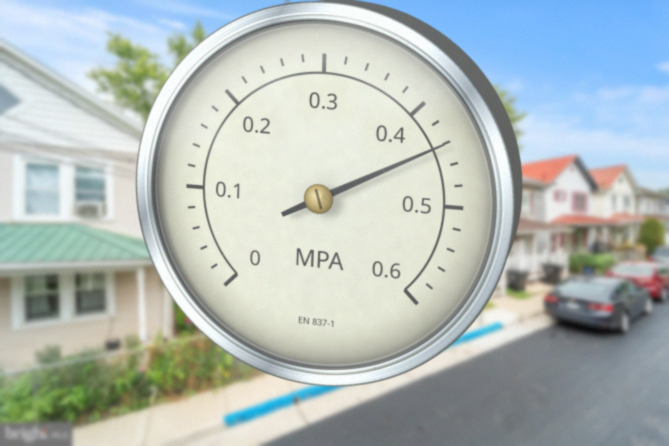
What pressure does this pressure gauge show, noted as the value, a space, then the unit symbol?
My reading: 0.44 MPa
